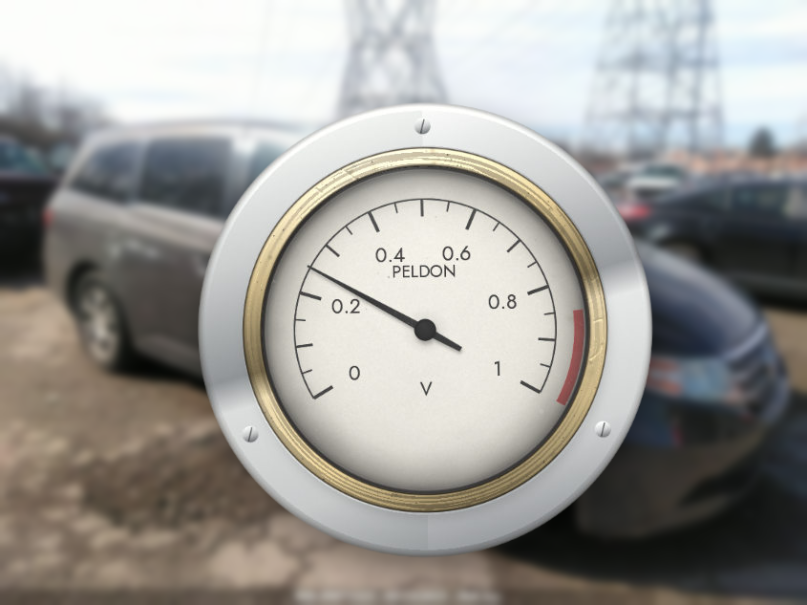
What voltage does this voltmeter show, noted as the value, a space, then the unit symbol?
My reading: 0.25 V
